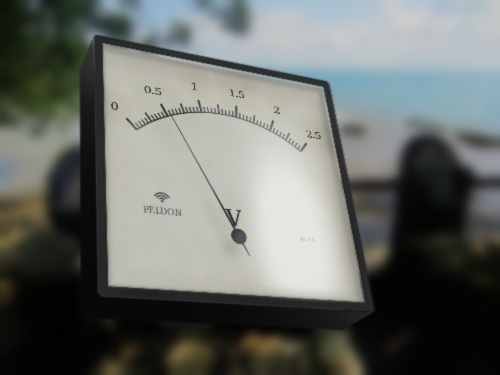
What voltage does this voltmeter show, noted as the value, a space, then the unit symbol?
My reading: 0.5 V
